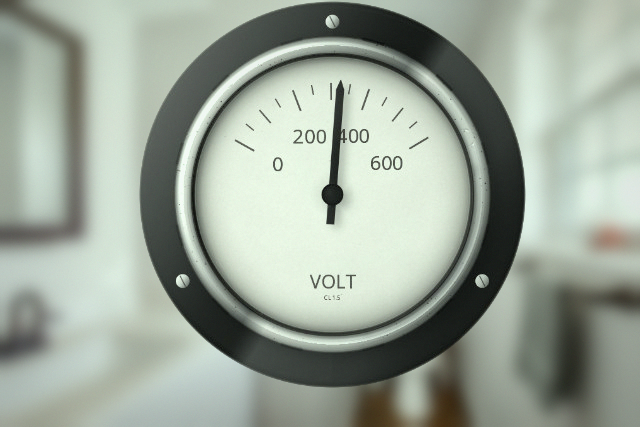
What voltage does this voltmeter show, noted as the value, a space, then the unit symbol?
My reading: 325 V
